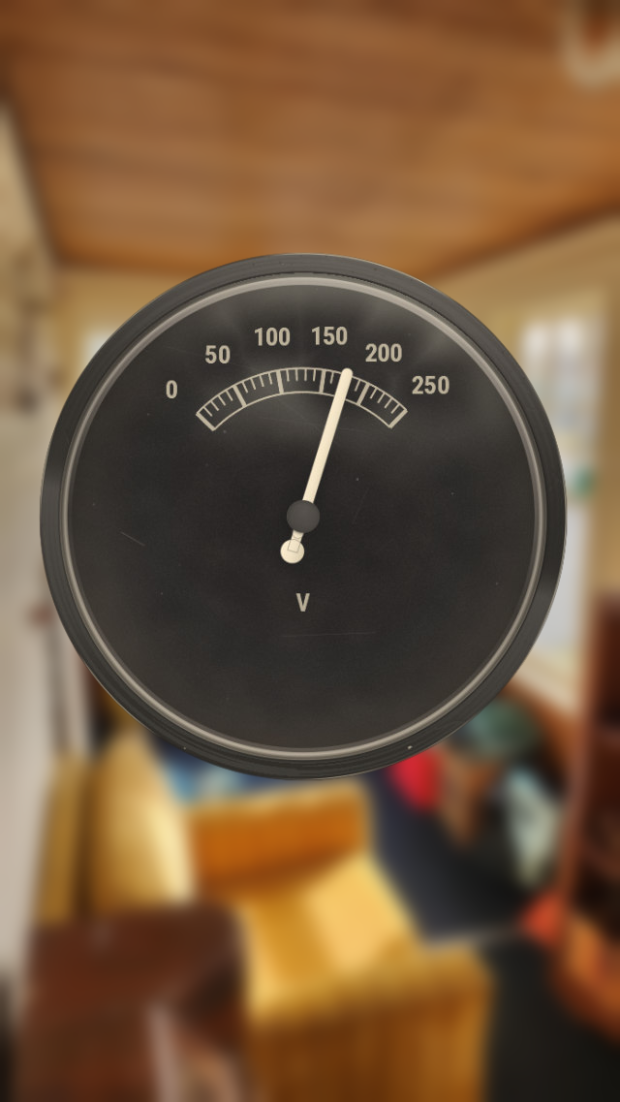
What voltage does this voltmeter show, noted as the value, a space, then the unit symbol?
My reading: 175 V
